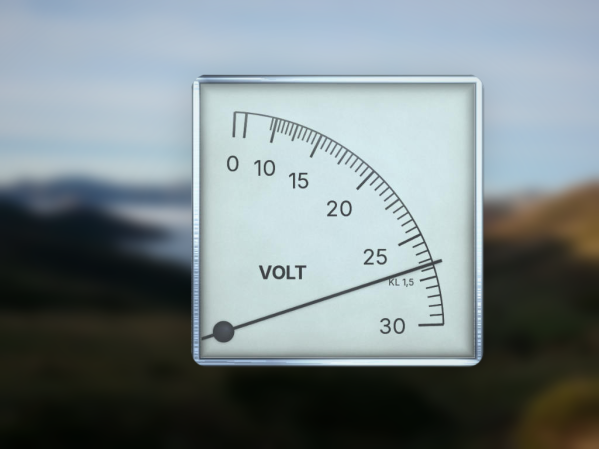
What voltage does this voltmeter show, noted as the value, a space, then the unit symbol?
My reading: 26.75 V
